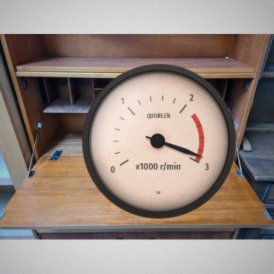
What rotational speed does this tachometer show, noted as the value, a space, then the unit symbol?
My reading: 2900 rpm
